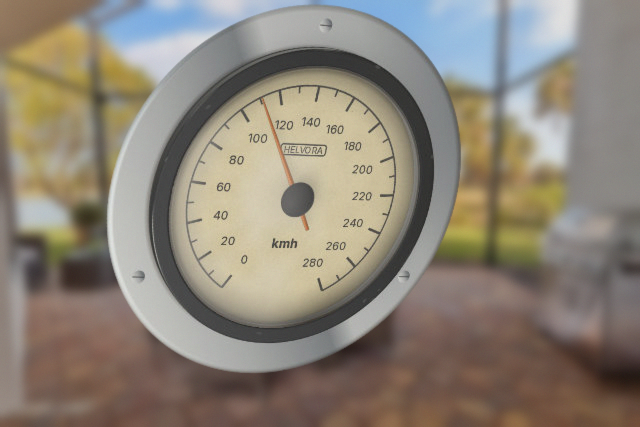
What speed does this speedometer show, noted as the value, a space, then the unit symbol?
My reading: 110 km/h
